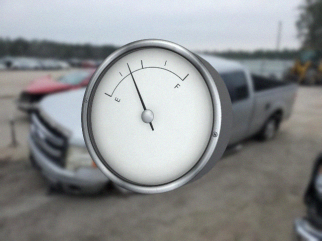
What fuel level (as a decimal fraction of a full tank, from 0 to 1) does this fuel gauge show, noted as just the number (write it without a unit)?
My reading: 0.375
